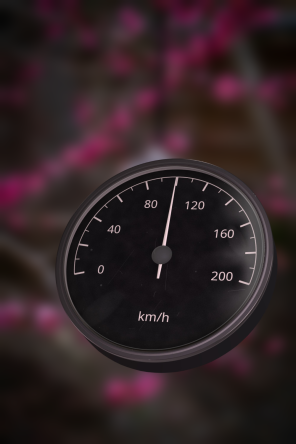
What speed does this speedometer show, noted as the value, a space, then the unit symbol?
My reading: 100 km/h
